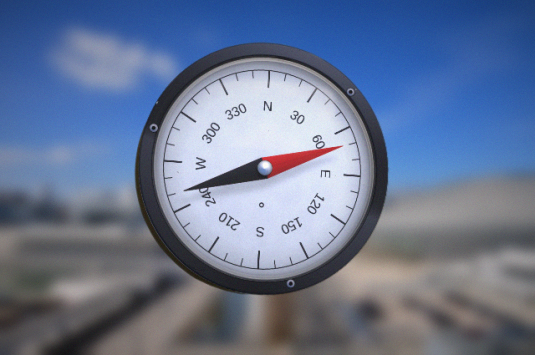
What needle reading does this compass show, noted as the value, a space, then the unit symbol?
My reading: 70 °
